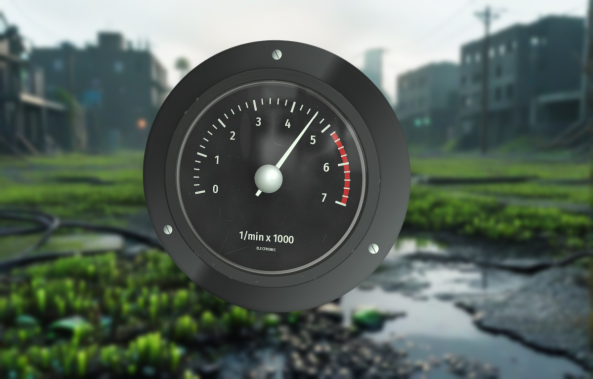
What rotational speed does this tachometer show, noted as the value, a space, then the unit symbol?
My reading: 4600 rpm
